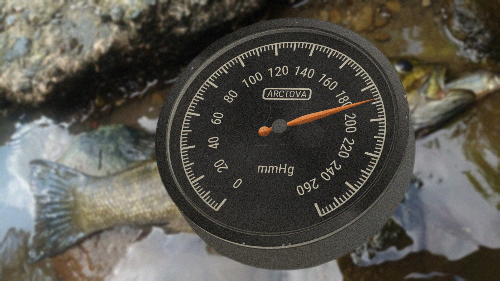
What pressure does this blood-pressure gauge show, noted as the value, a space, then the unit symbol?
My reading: 190 mmHg
